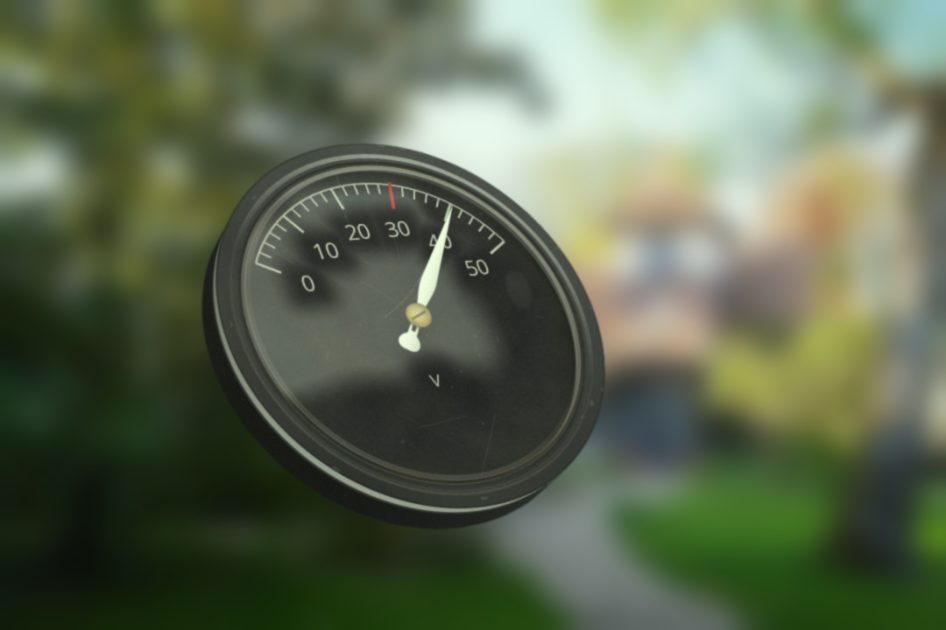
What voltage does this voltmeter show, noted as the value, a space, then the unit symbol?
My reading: 40 V
